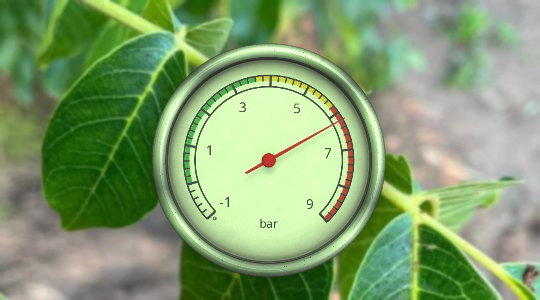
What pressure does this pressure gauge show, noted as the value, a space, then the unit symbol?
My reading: 6.2 bar
